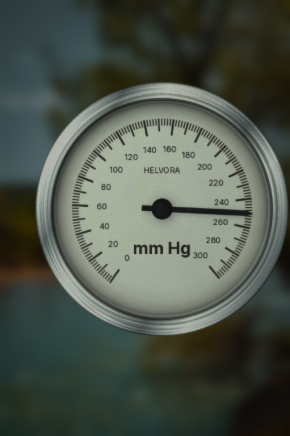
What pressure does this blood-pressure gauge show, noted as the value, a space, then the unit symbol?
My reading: 250 mmHg
